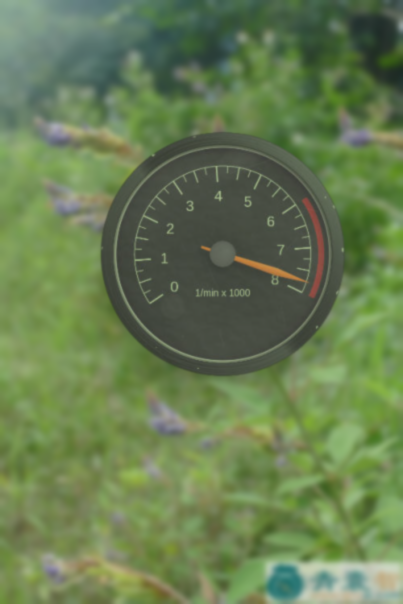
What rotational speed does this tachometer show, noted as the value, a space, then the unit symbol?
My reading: 7750 rpm
